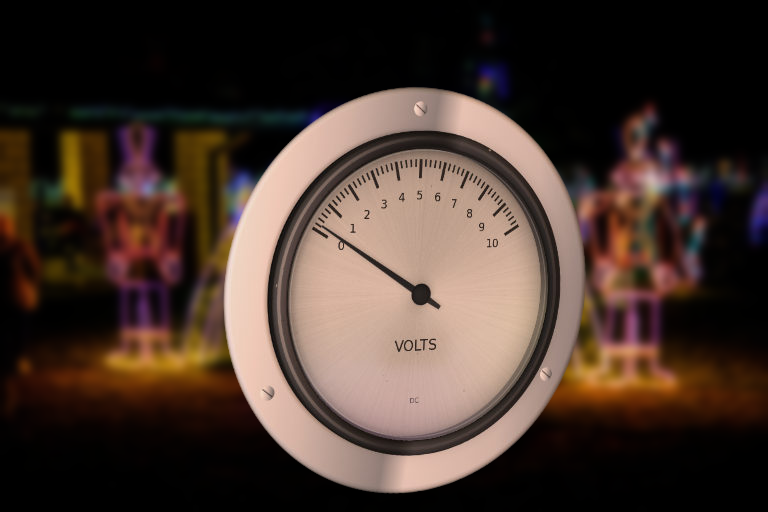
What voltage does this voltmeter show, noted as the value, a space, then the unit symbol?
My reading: 0.2 V
